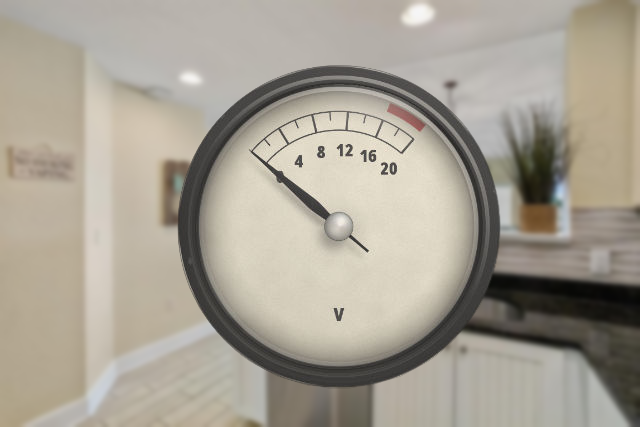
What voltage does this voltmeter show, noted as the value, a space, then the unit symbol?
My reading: 0 V
